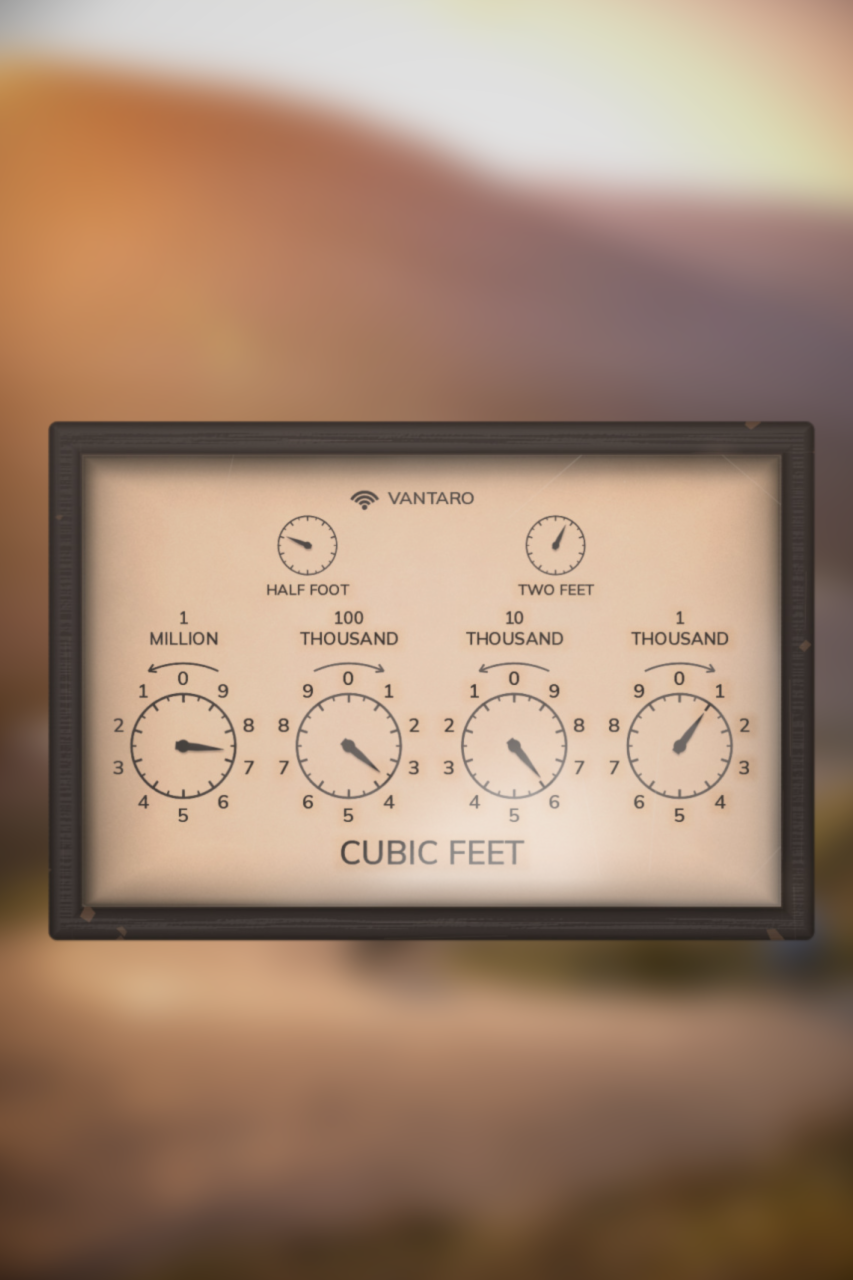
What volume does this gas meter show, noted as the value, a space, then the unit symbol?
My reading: 736100 ft³
